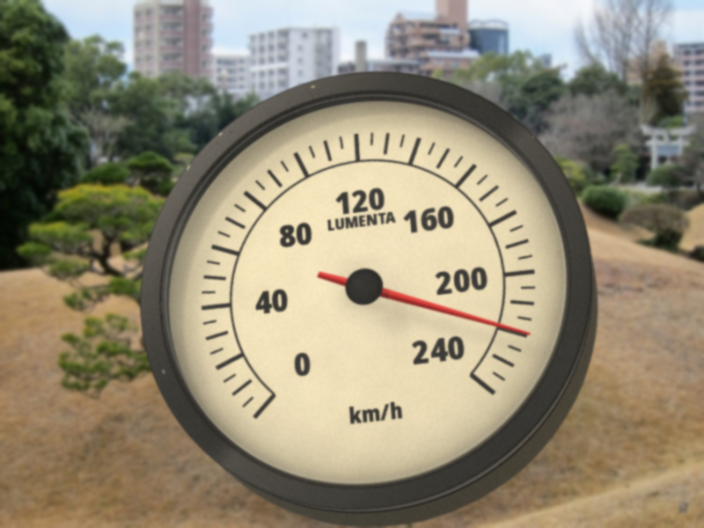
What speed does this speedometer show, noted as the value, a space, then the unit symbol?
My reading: 220 km/h
